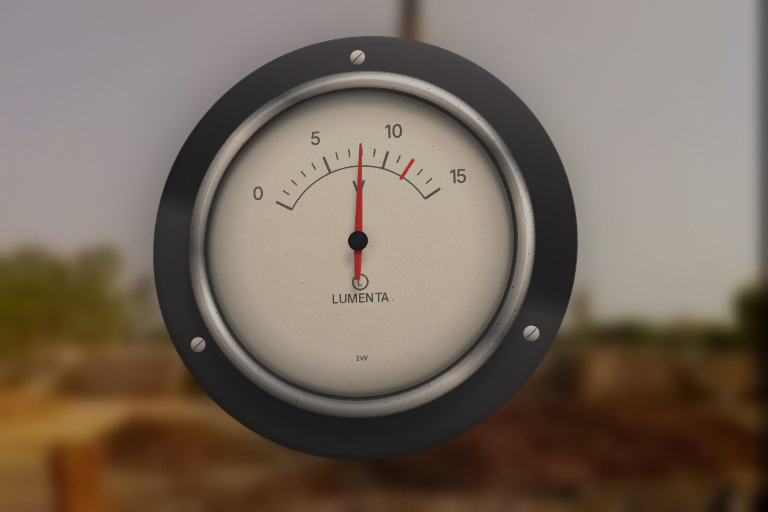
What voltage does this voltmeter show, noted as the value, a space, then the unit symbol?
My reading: 8 V
